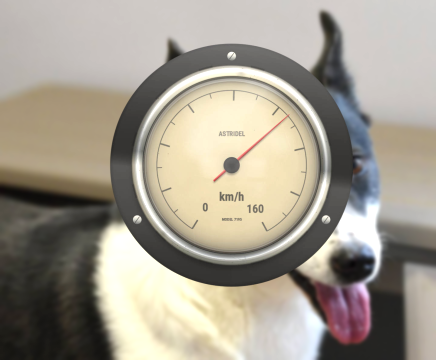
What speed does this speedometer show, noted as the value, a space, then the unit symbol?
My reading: 105 km/h
